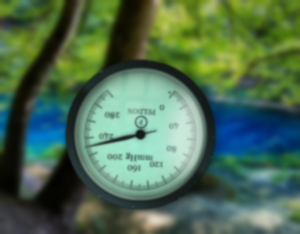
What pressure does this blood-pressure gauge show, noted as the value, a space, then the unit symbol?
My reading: 230 mmHg
